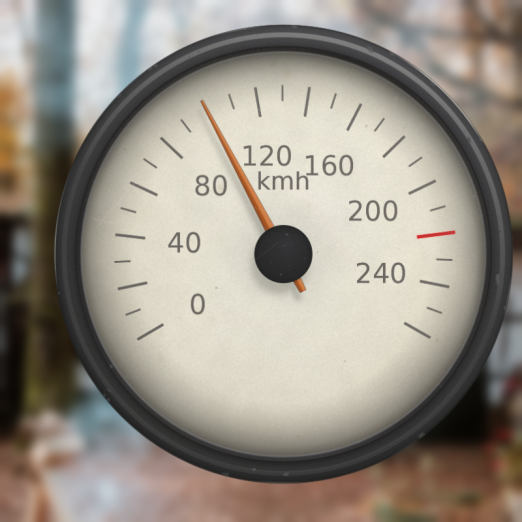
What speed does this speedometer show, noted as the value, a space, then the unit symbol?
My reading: 100 km/h
